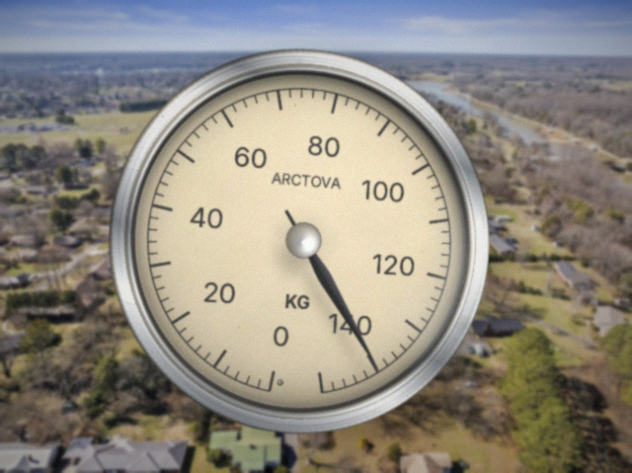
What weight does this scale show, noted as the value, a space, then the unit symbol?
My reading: 140 kg
